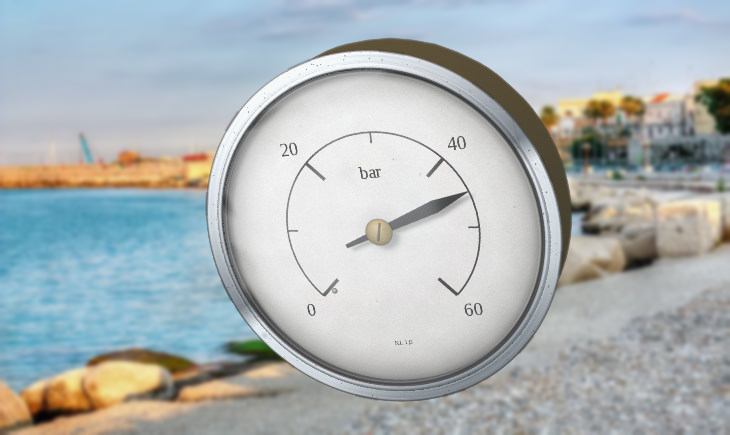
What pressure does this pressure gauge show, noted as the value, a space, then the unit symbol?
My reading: 45 bar
